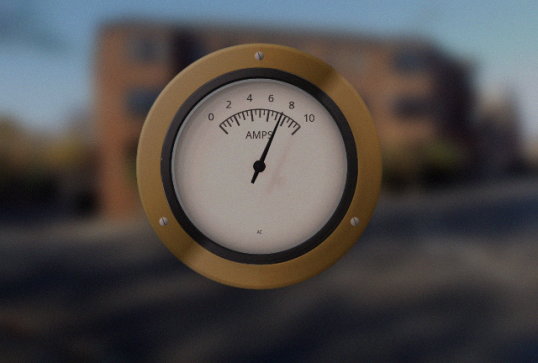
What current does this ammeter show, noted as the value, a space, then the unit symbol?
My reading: 7.5 A
